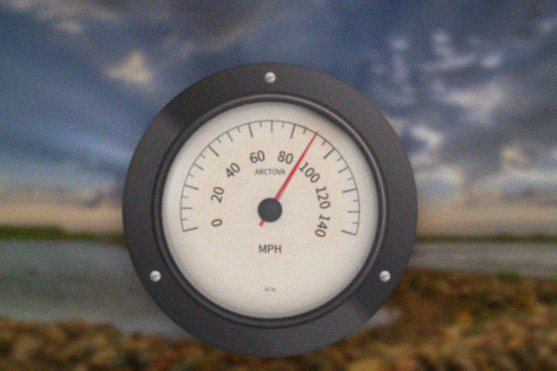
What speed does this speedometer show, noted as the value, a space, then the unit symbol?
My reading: 90 mph
